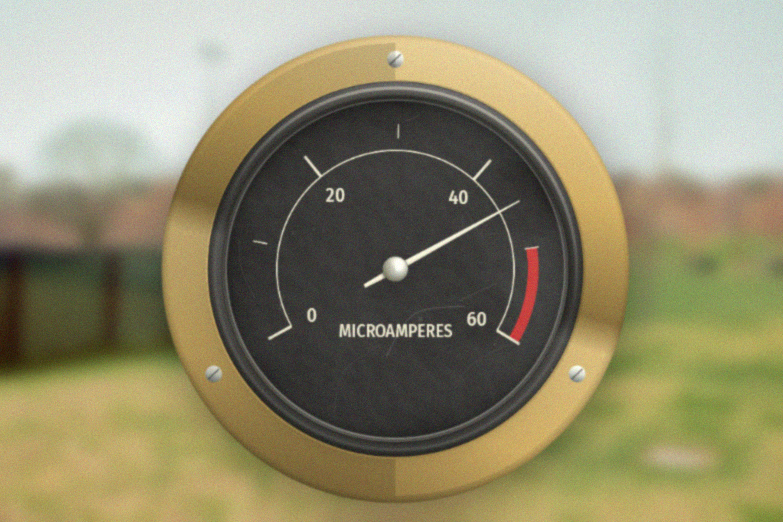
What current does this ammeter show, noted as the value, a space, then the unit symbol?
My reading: 45 µA
